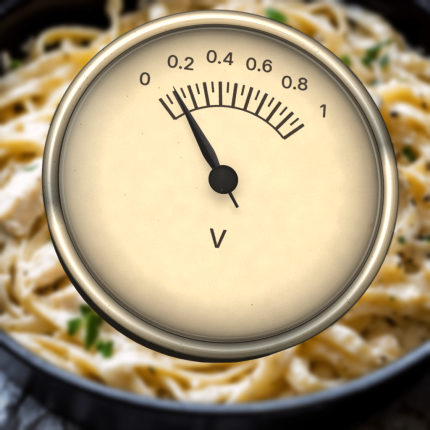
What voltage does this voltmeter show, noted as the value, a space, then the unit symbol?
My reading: 0.1 V
